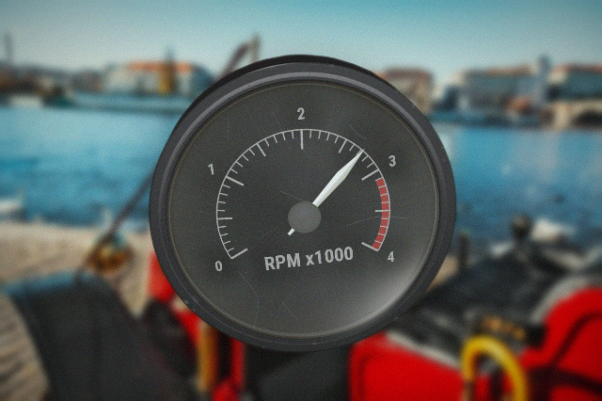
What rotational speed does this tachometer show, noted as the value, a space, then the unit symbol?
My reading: 2700 rpm
